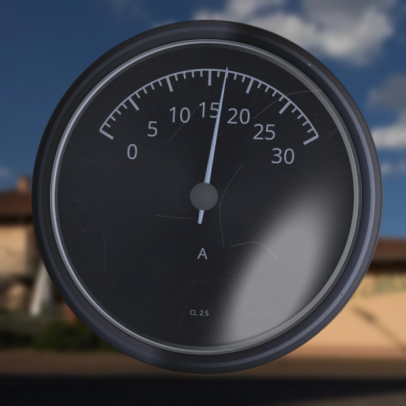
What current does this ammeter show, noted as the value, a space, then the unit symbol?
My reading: 17 A
